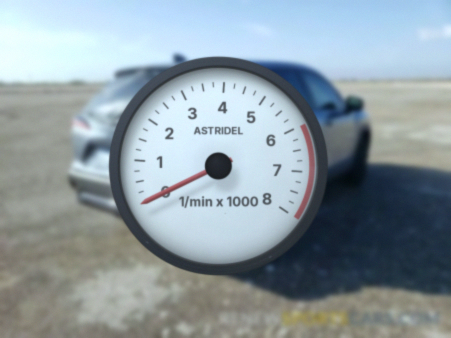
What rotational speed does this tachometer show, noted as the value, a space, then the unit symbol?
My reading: 0 rpm
